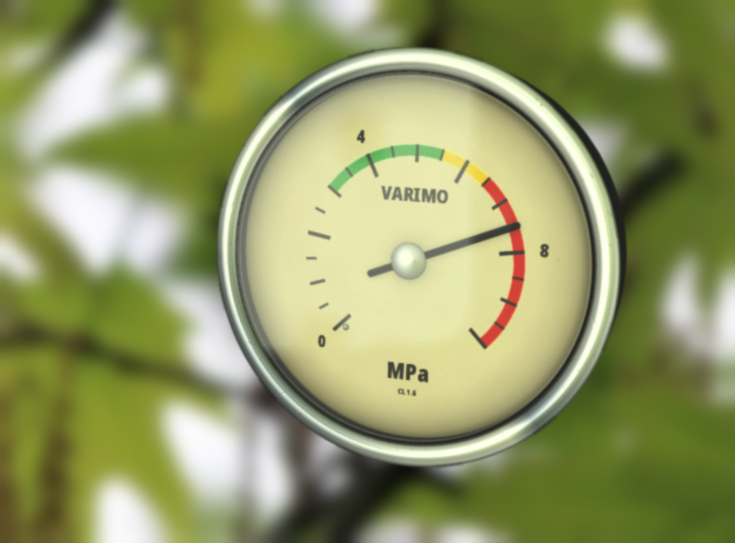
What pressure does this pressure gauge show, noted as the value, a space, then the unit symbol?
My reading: 7.5 MPa
